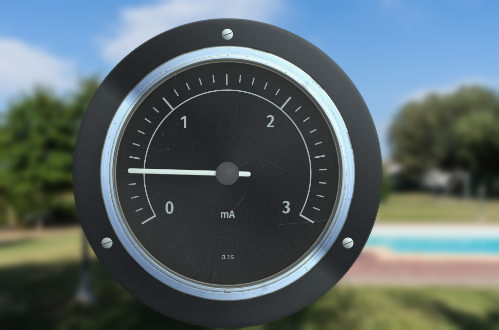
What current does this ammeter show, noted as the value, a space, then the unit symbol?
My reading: 0.4 mA
